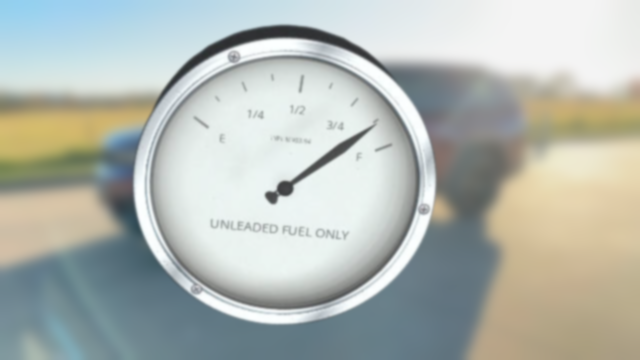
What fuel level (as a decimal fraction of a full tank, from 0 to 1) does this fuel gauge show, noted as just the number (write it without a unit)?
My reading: 0.875
